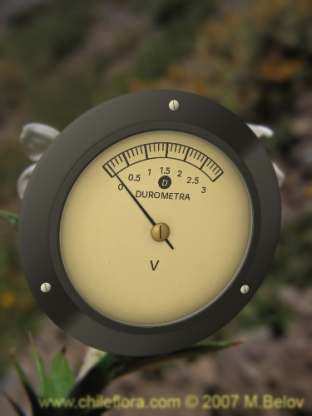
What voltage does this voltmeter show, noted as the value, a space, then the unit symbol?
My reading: 0.1 V
